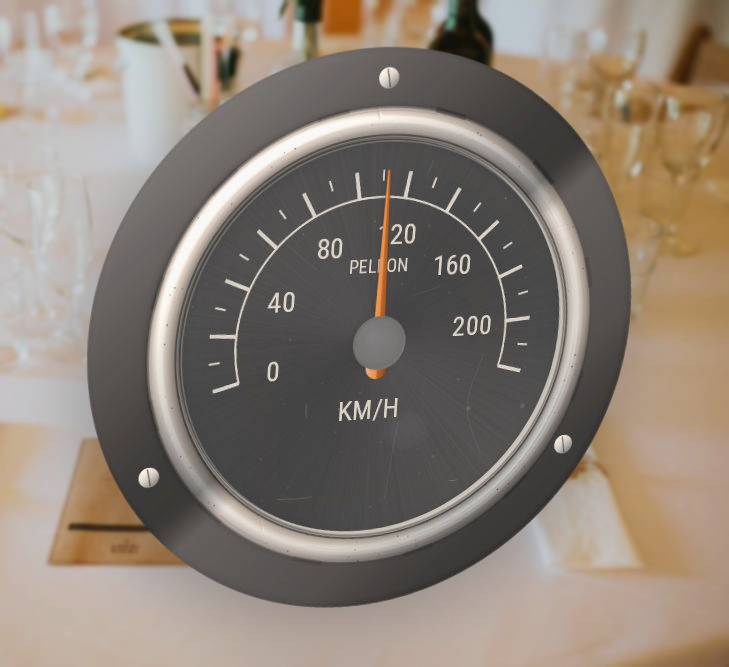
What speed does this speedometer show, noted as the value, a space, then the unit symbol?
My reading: 110 km/h
